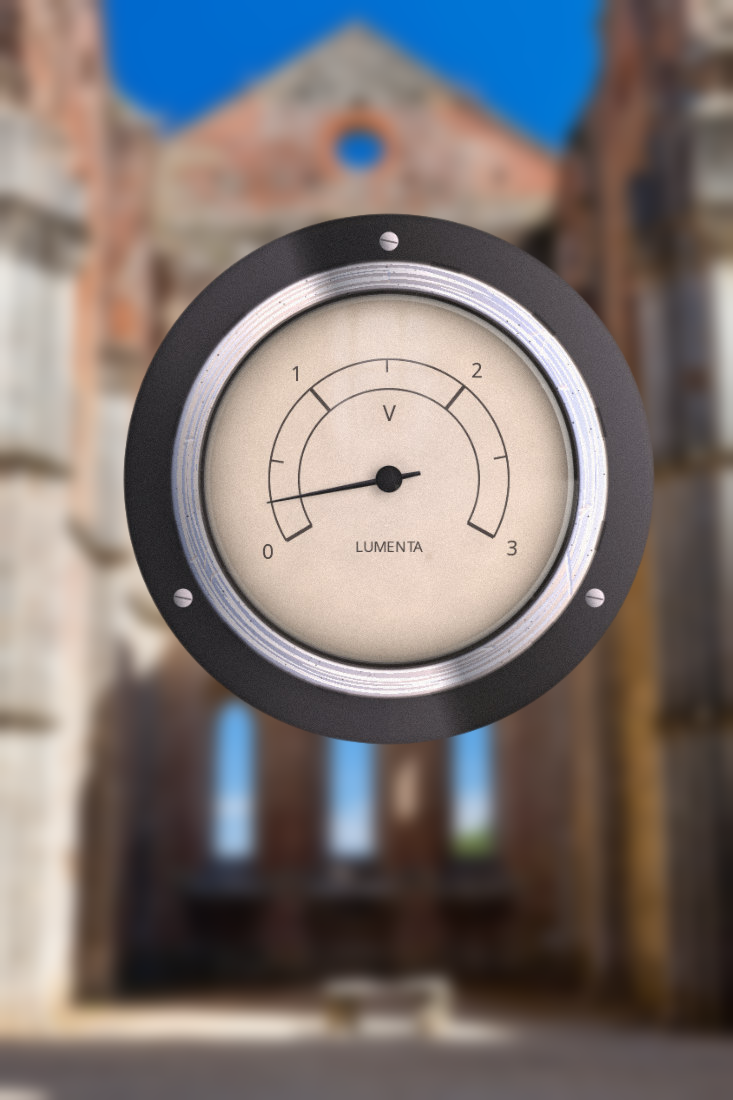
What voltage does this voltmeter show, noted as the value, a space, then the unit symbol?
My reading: 0.25 V
